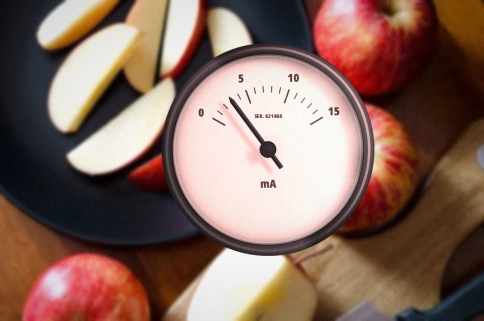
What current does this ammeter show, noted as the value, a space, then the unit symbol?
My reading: 3 mA
